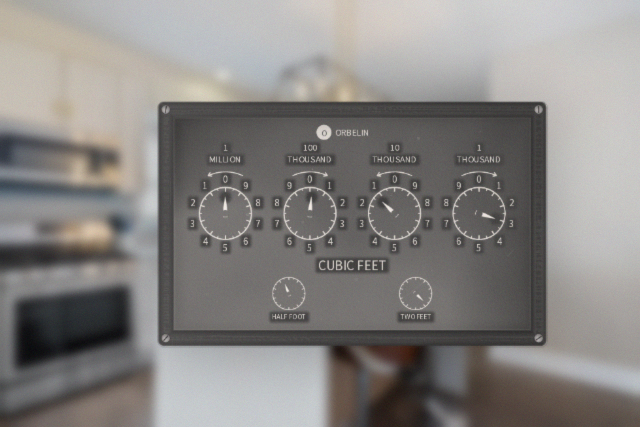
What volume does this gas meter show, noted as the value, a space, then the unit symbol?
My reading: 1300 ft³
